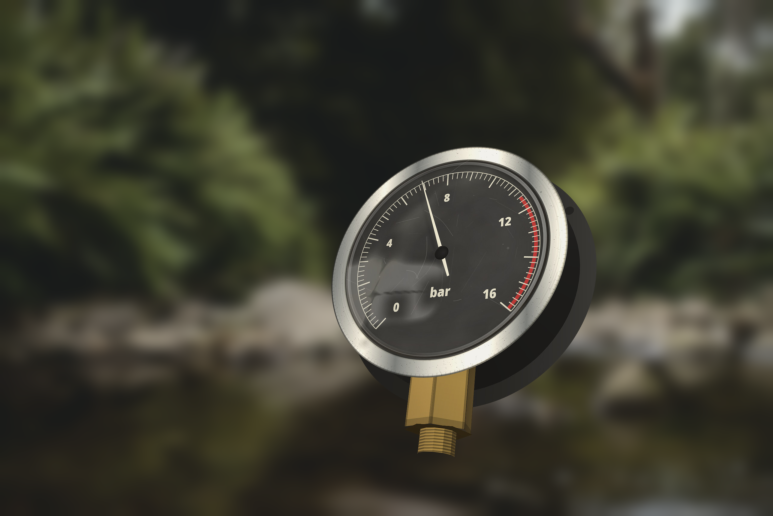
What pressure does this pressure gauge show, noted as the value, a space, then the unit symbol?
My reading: 7 bar
